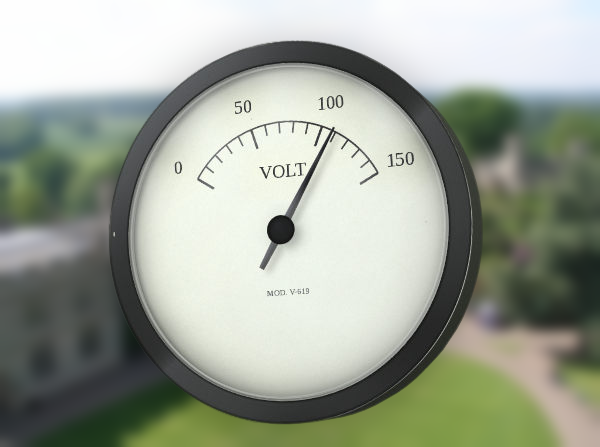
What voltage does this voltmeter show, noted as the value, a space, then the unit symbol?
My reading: 110 V
